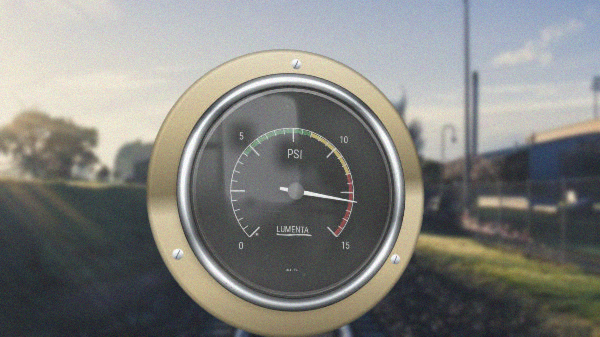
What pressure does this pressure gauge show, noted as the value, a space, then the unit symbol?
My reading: 13 psi
